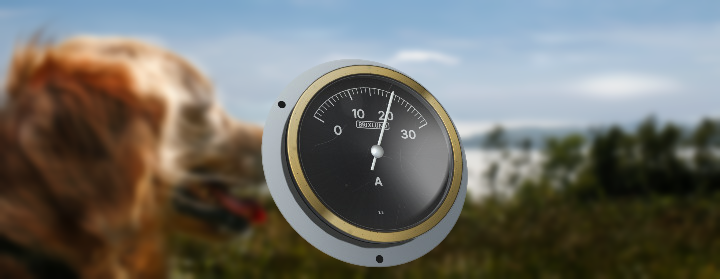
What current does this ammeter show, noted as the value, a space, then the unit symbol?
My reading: 20 A
